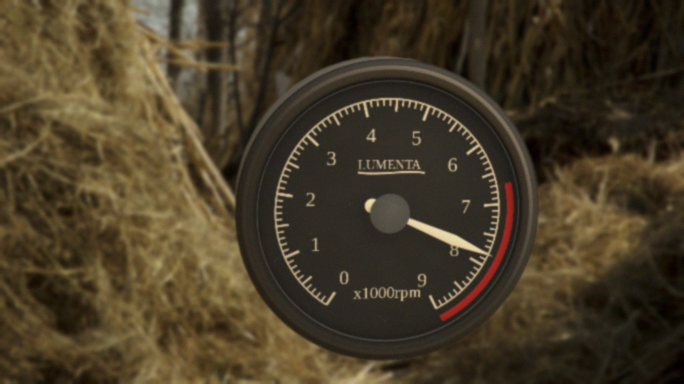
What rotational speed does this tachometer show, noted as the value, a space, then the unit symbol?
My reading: 7800 rpm
